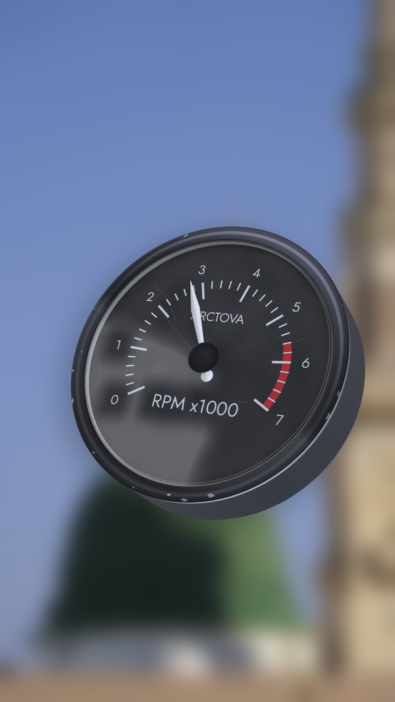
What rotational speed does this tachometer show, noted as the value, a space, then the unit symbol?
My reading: 2800 rpm
